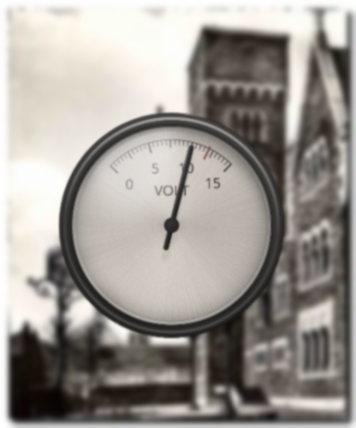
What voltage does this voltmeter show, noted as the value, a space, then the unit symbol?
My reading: 10 V
